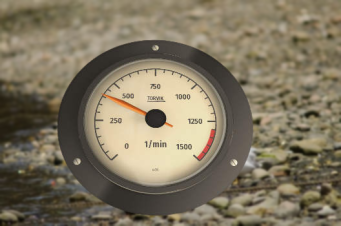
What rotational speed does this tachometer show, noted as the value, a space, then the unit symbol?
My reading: 400 rpm
